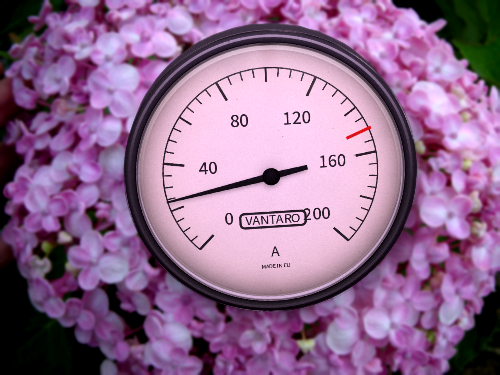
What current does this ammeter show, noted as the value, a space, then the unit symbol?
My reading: 25 A
